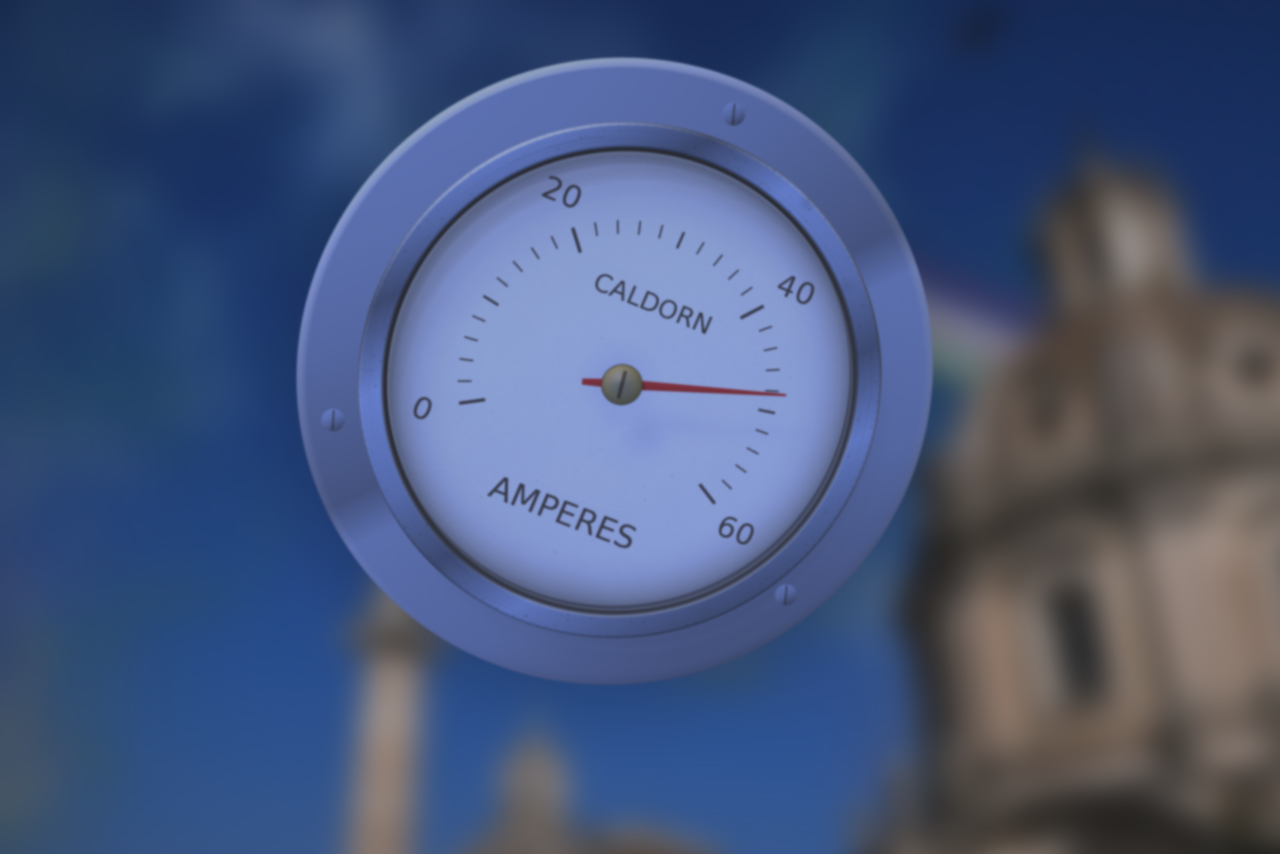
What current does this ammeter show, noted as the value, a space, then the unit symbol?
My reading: 48 A
